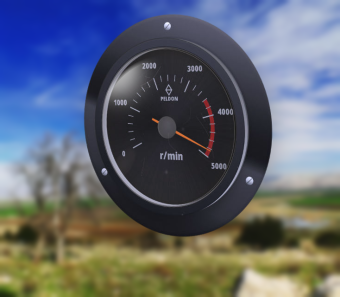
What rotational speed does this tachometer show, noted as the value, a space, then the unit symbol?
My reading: 4800 rpm
